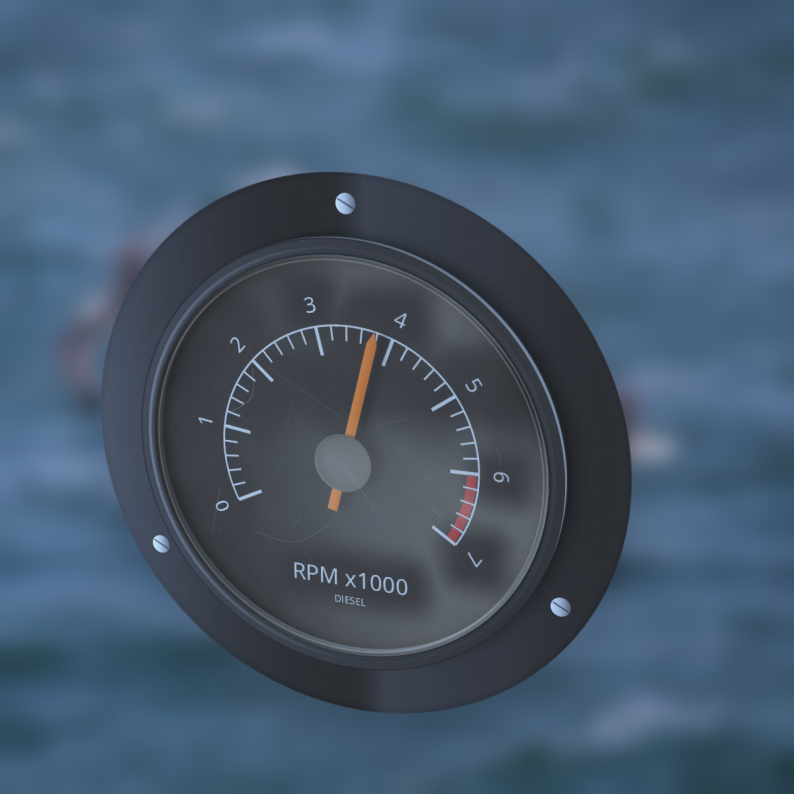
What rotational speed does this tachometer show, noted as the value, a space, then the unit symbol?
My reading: 3800 rpm
